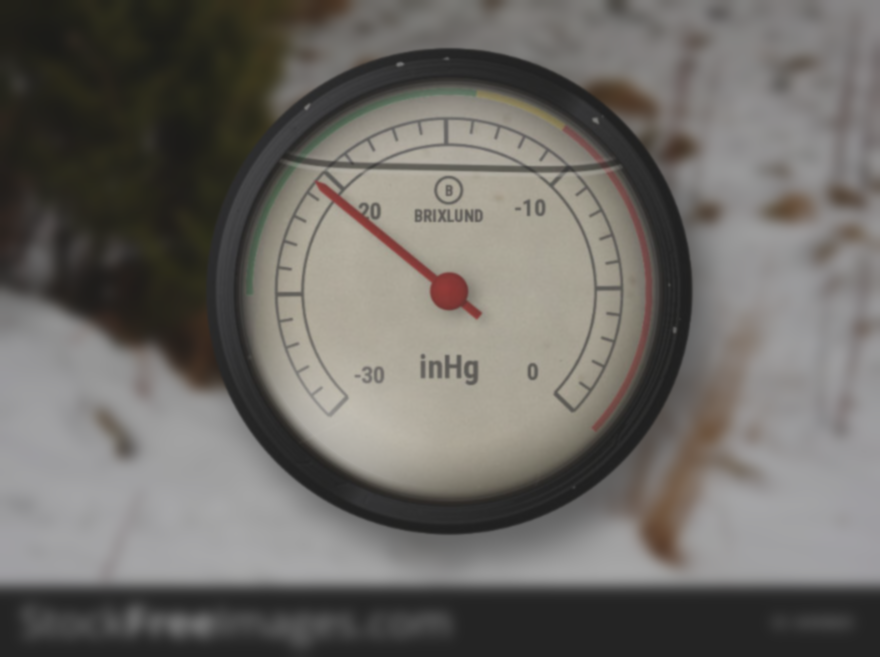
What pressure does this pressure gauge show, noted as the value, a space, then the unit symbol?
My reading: -20.5 inHg
